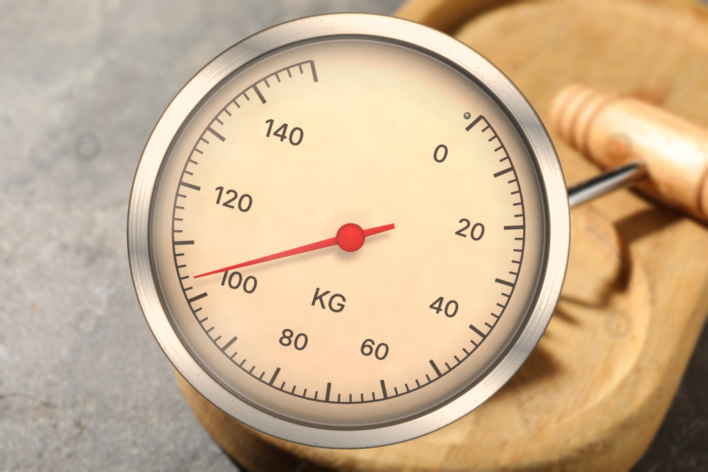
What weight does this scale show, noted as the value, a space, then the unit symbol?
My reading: 104 kg
